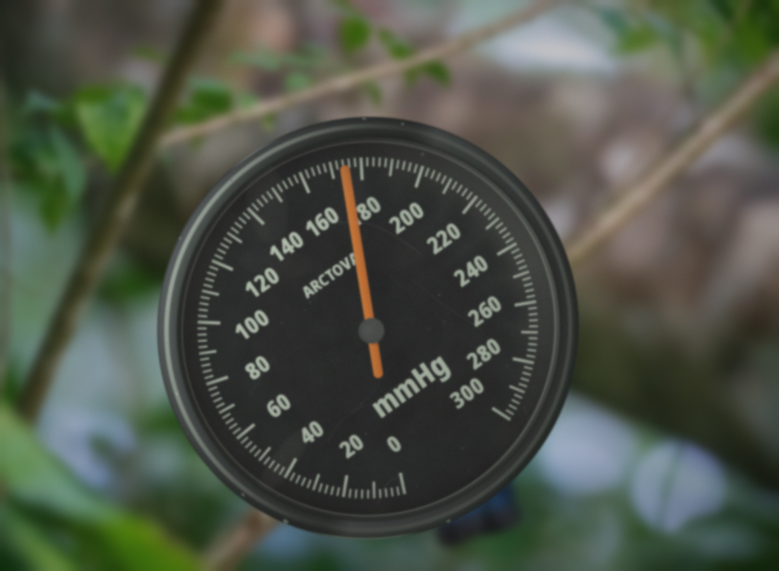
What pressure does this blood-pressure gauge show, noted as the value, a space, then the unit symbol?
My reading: 174 mmHg
